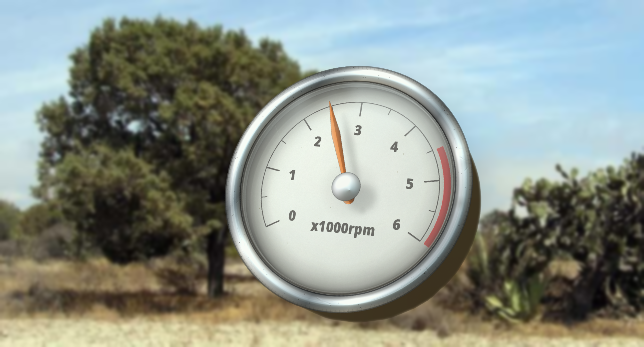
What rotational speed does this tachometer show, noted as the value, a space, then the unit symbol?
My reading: 2500 rpm
